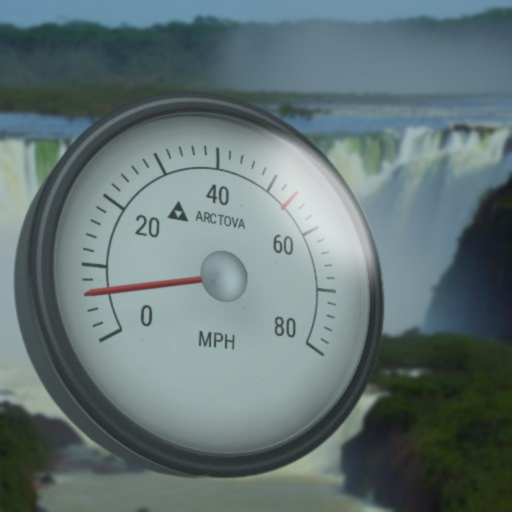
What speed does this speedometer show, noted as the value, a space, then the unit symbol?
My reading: 6 mph
